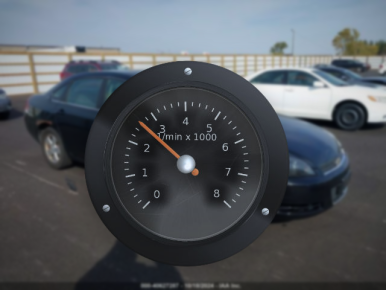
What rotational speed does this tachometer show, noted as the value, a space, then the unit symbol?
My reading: 2600 rpm
